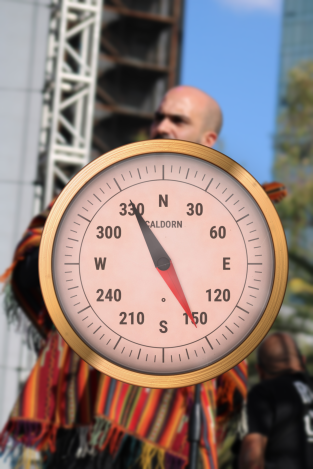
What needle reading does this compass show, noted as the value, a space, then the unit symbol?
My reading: 152.5 °
